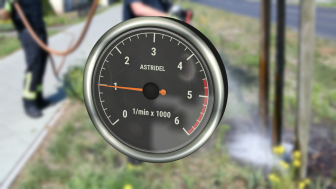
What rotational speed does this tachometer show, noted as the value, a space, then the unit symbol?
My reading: 1000 rpm
